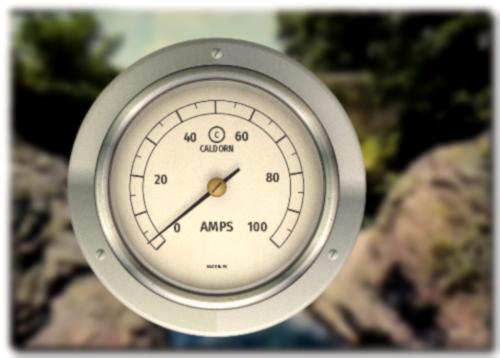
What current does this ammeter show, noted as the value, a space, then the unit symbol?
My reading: 2.5 A
